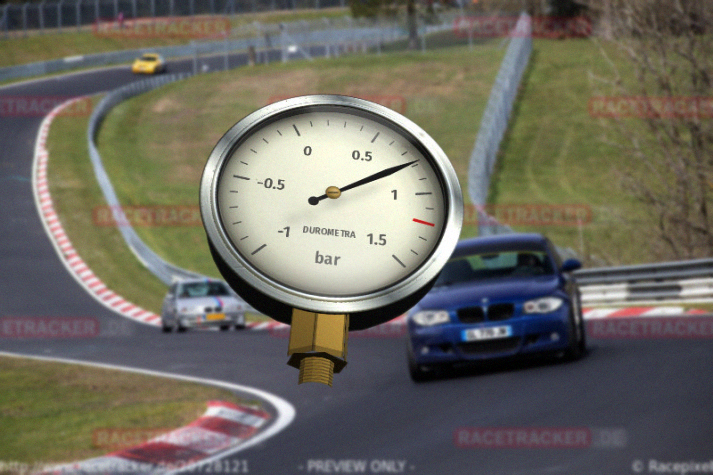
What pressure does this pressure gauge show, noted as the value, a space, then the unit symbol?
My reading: 0.8 bar
